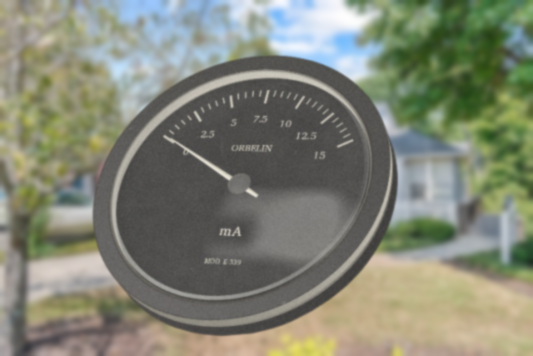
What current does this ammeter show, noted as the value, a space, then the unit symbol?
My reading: 0 mA
